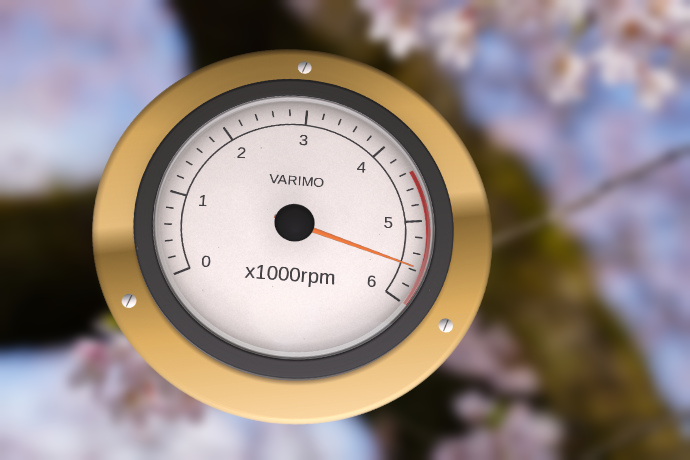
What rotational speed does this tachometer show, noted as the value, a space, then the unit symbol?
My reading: 5600 rpm
